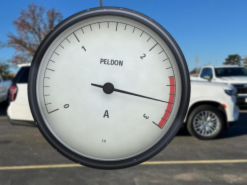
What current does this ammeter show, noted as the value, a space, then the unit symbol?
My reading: 2.7 A
